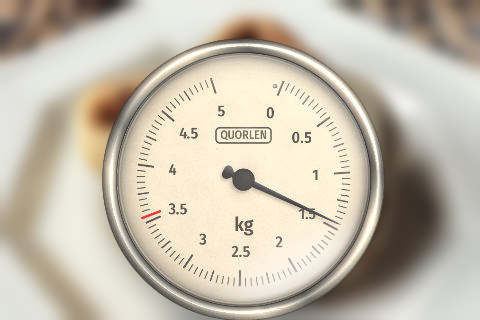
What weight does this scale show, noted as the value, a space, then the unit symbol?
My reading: 1.45 kg
